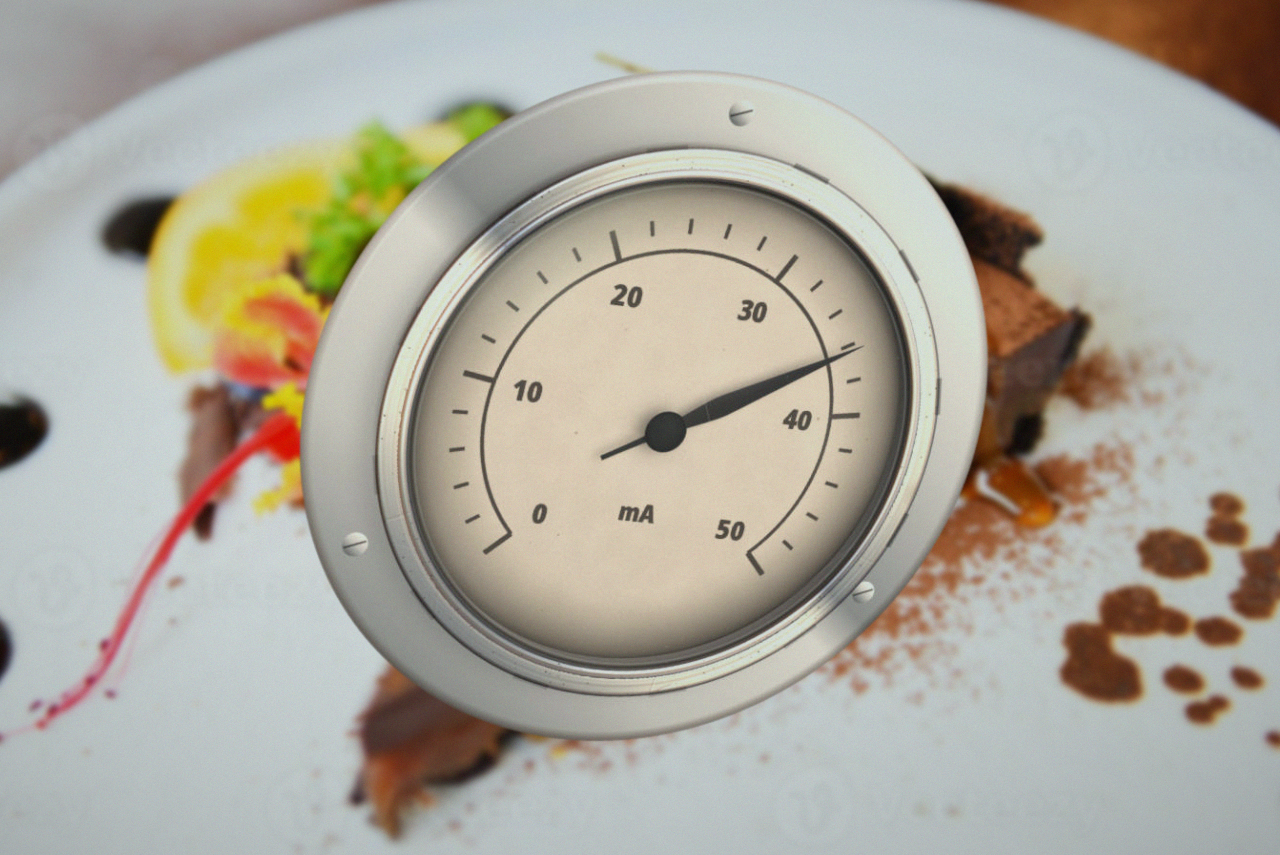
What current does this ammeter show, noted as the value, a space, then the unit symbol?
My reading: 36 mA
